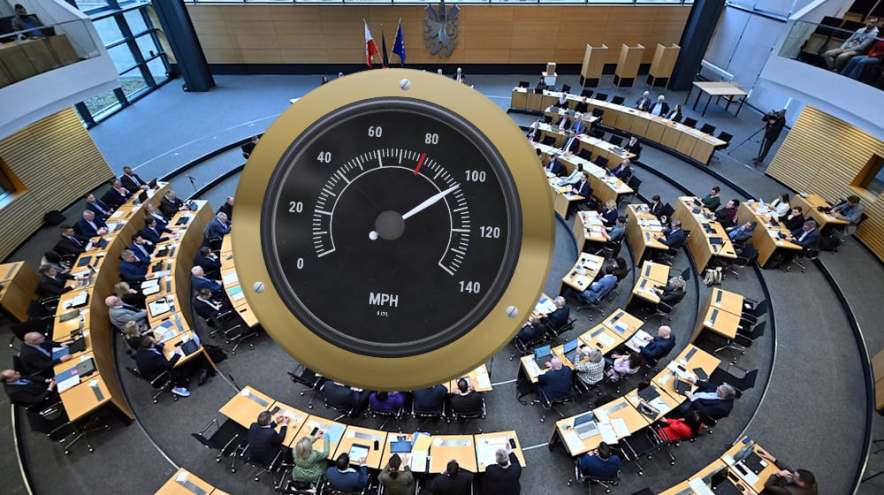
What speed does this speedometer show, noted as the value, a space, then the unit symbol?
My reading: 100 mph
